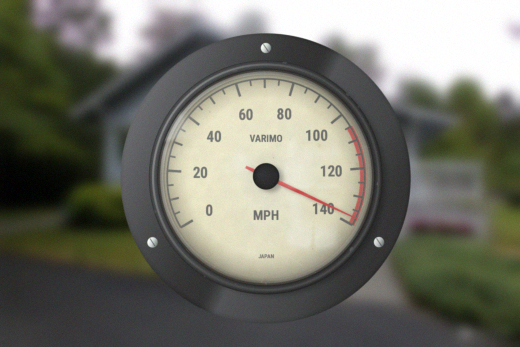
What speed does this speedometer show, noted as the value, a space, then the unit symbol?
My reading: 137.5 mph
